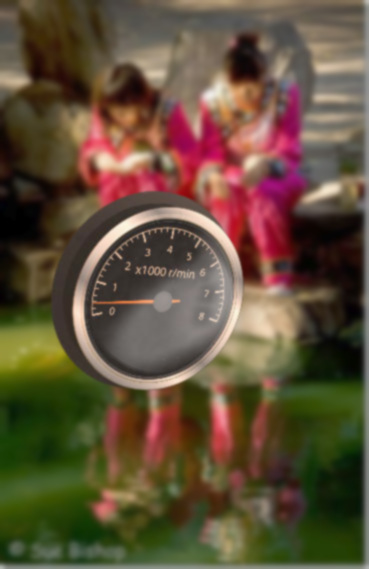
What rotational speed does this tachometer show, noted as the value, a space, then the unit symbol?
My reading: 400 rpm
